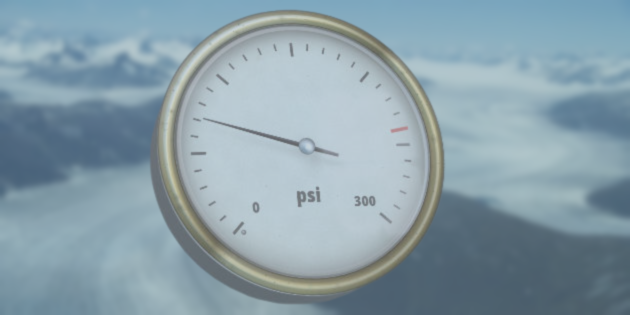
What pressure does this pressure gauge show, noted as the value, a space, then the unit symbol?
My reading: 70 psi
